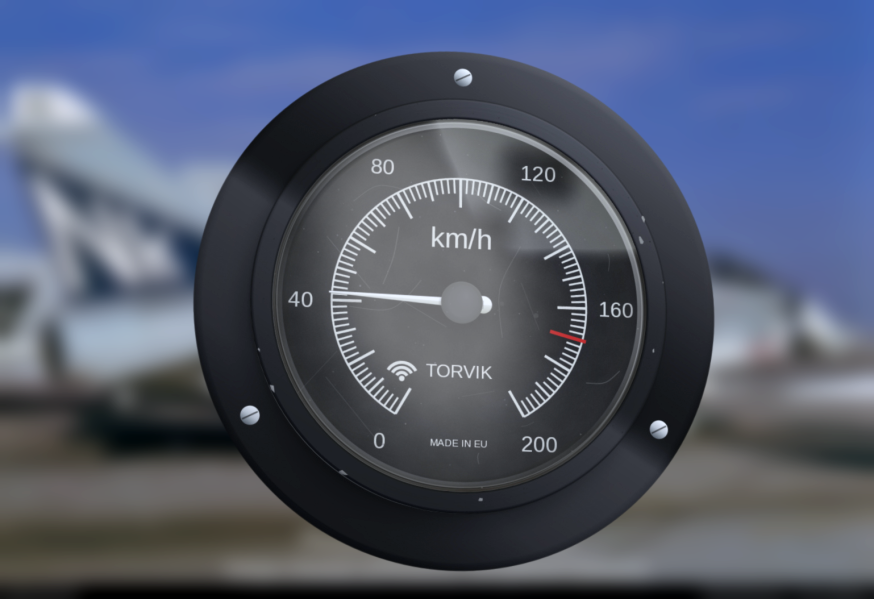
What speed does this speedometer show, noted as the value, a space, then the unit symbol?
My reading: 42 km/h
